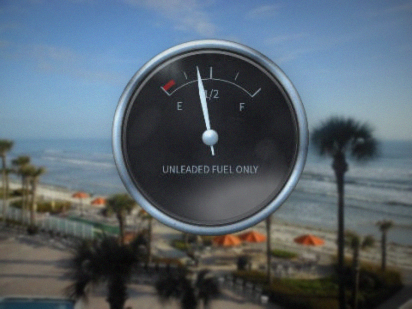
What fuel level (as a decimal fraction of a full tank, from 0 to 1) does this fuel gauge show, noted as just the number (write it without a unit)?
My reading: 0.375
